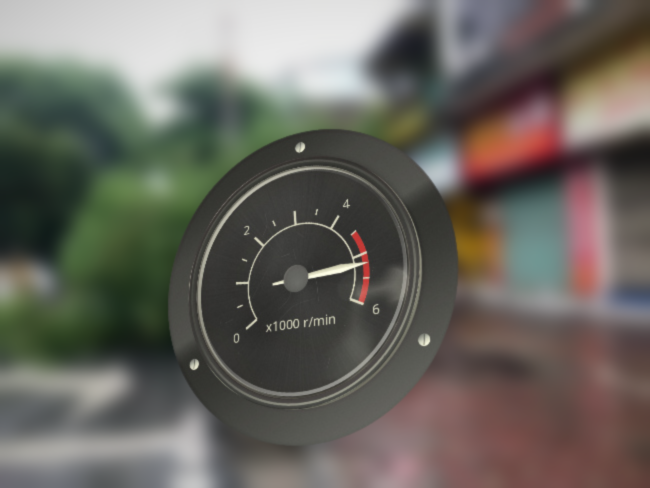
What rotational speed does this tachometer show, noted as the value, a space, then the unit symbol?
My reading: 5250 rpm
